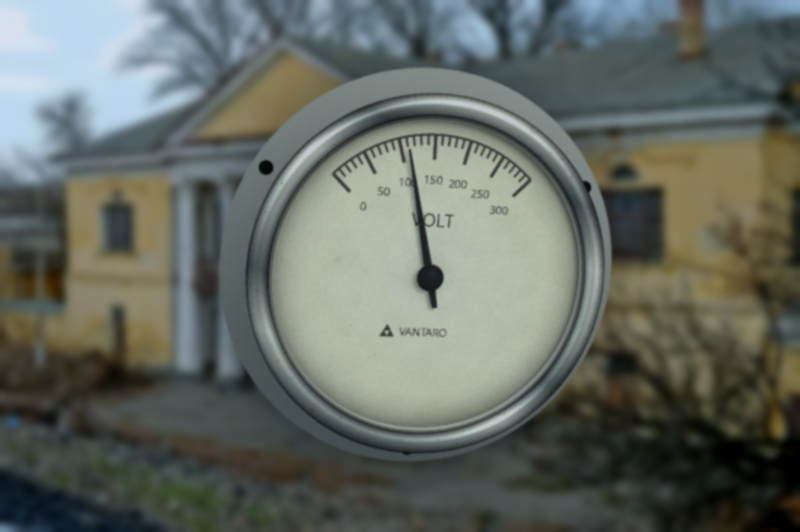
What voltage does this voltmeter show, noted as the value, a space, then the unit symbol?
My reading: 110 V
